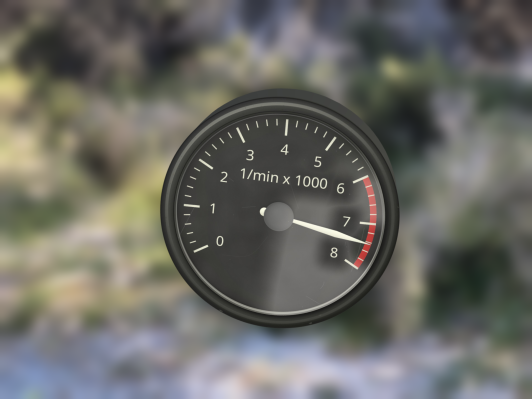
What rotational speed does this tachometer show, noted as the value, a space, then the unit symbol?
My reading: 7400 rpm
